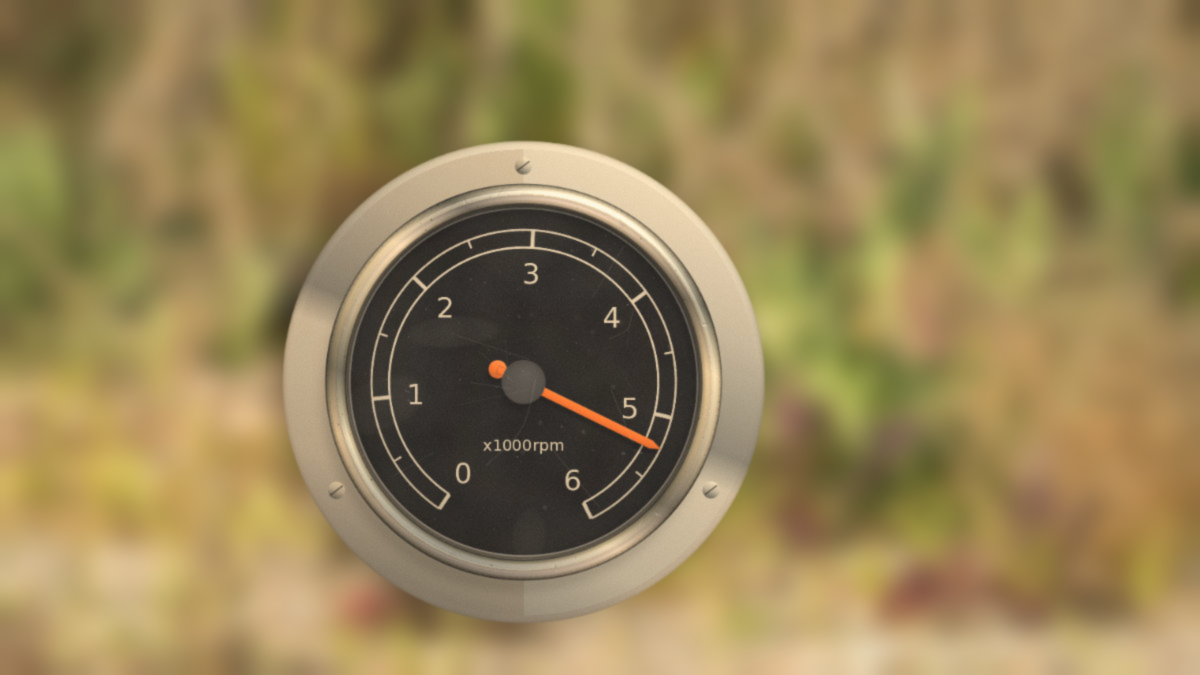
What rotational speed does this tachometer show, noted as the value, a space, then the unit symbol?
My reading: 5250 rpm
